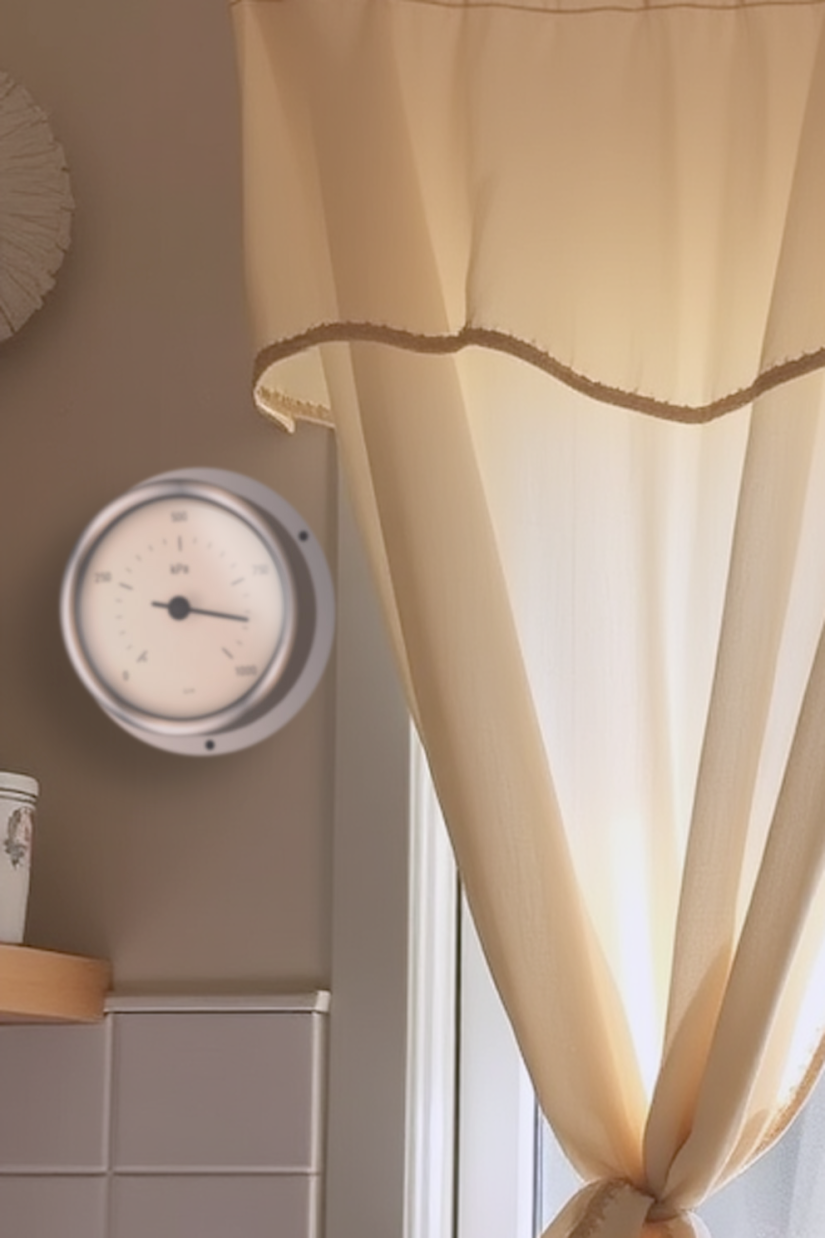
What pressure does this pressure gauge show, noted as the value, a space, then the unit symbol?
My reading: 875 kPa
